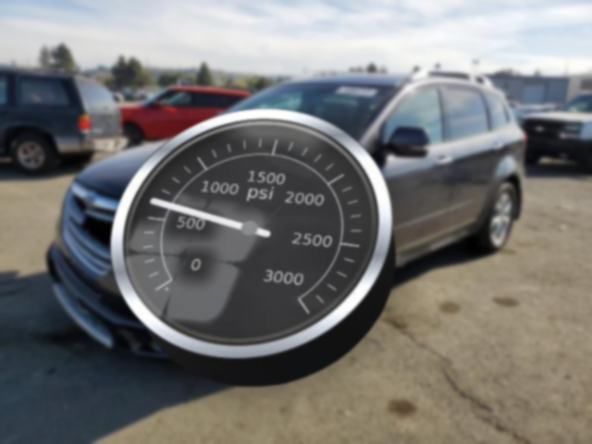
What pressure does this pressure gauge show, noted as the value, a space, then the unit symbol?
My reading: 600 psi
